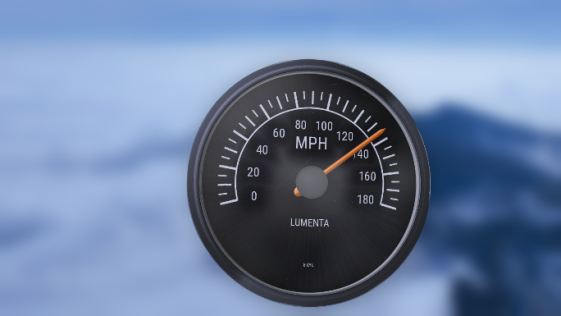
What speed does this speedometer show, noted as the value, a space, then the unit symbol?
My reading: 135 mph
